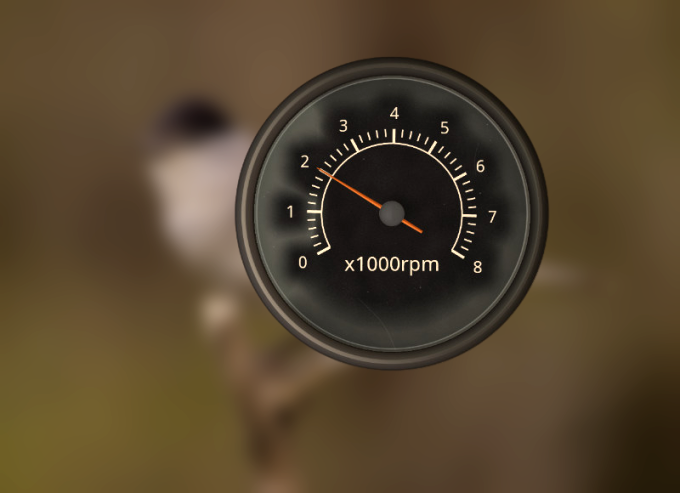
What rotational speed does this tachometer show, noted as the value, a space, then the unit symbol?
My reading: 2000 rpm
